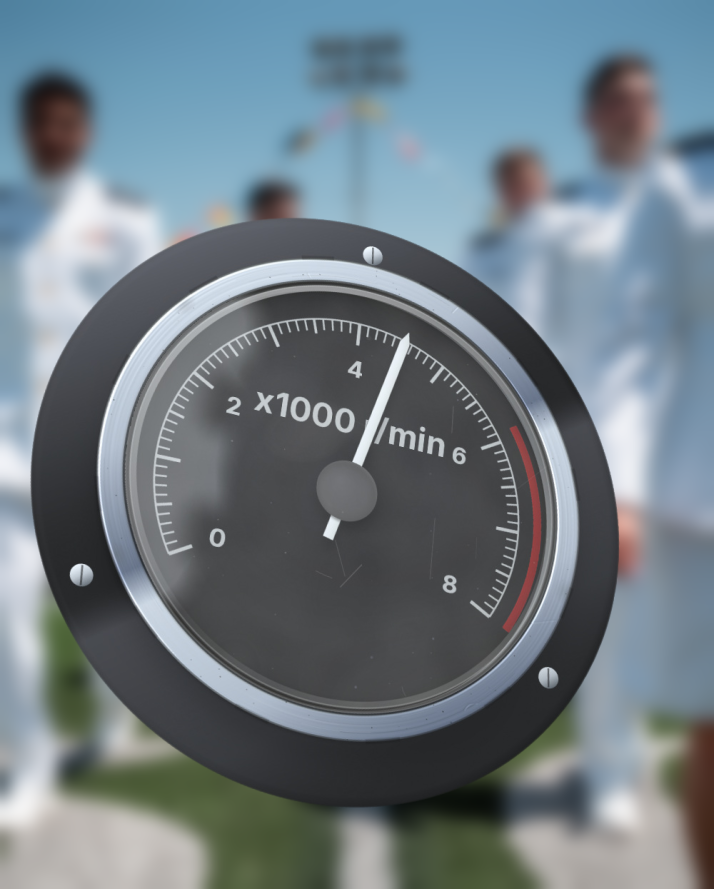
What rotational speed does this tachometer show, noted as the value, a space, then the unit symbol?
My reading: 4500 rpm
